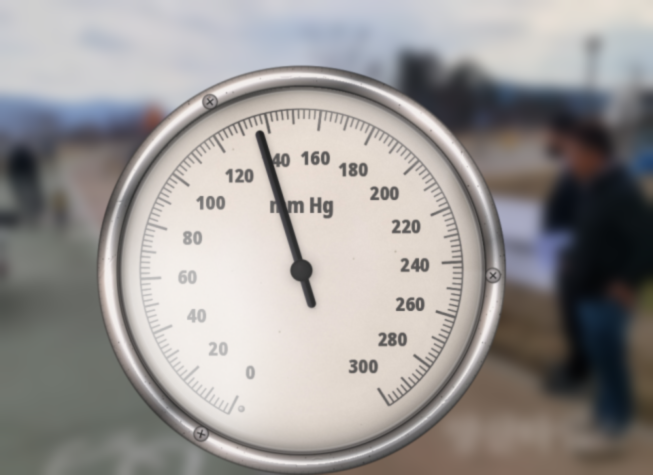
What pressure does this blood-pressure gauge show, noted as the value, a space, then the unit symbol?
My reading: 136 mmHg
